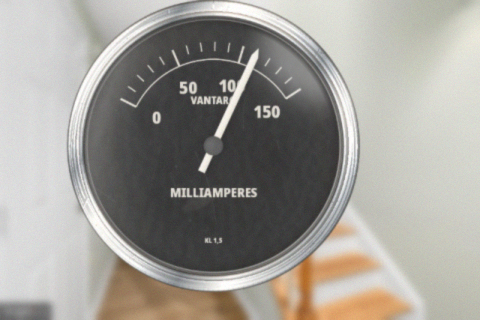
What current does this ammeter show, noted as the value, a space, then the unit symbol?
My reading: 110 mA
